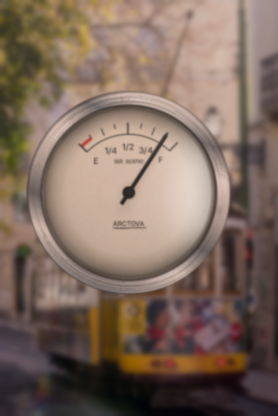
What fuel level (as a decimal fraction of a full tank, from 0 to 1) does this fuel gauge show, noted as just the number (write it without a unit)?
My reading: 0.875
